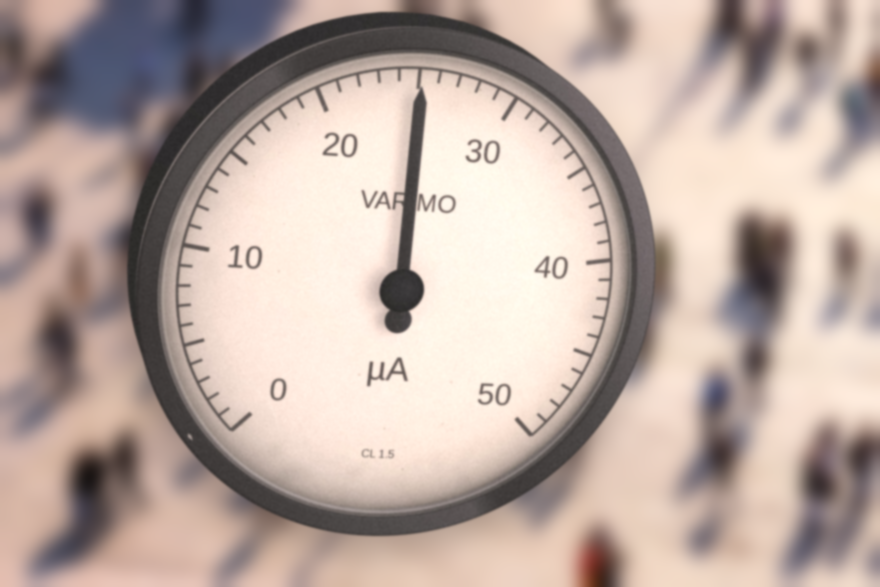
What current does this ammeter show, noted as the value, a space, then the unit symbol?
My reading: 25 µA
